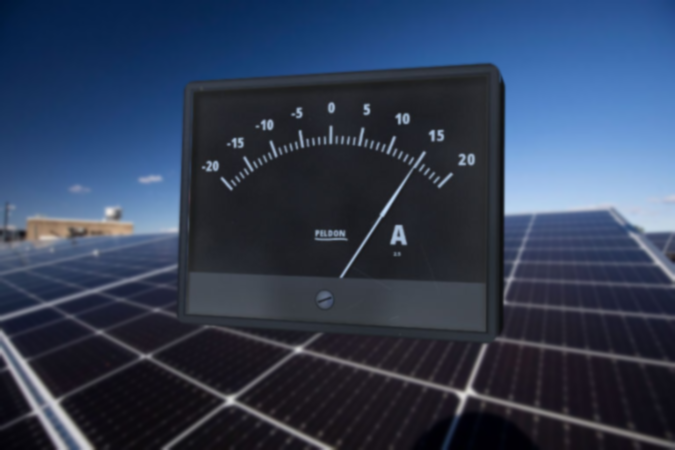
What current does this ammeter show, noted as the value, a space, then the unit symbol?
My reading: 15 A
